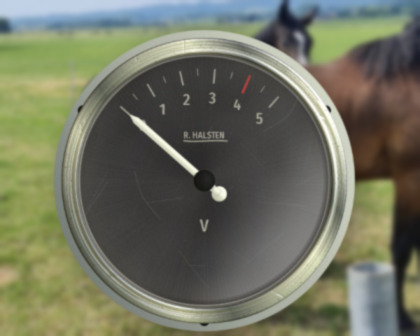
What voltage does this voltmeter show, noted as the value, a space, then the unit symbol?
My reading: 0 V
